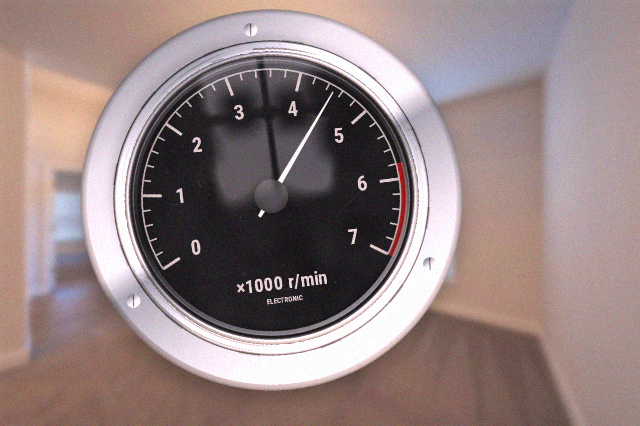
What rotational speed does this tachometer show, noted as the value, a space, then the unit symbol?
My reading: 4500 rpm
